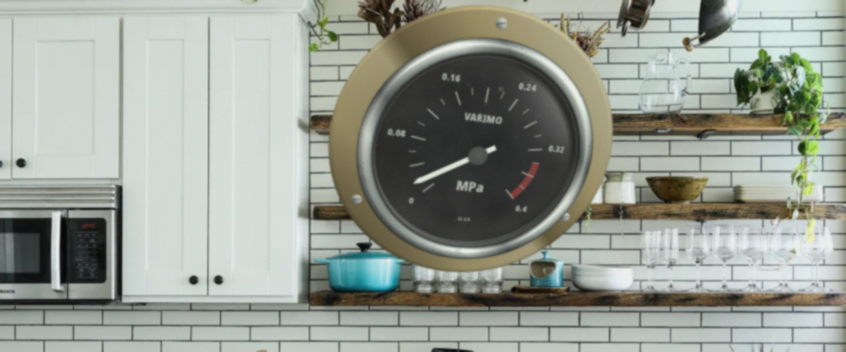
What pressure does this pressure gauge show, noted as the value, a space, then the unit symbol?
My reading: 0.02 MPa
